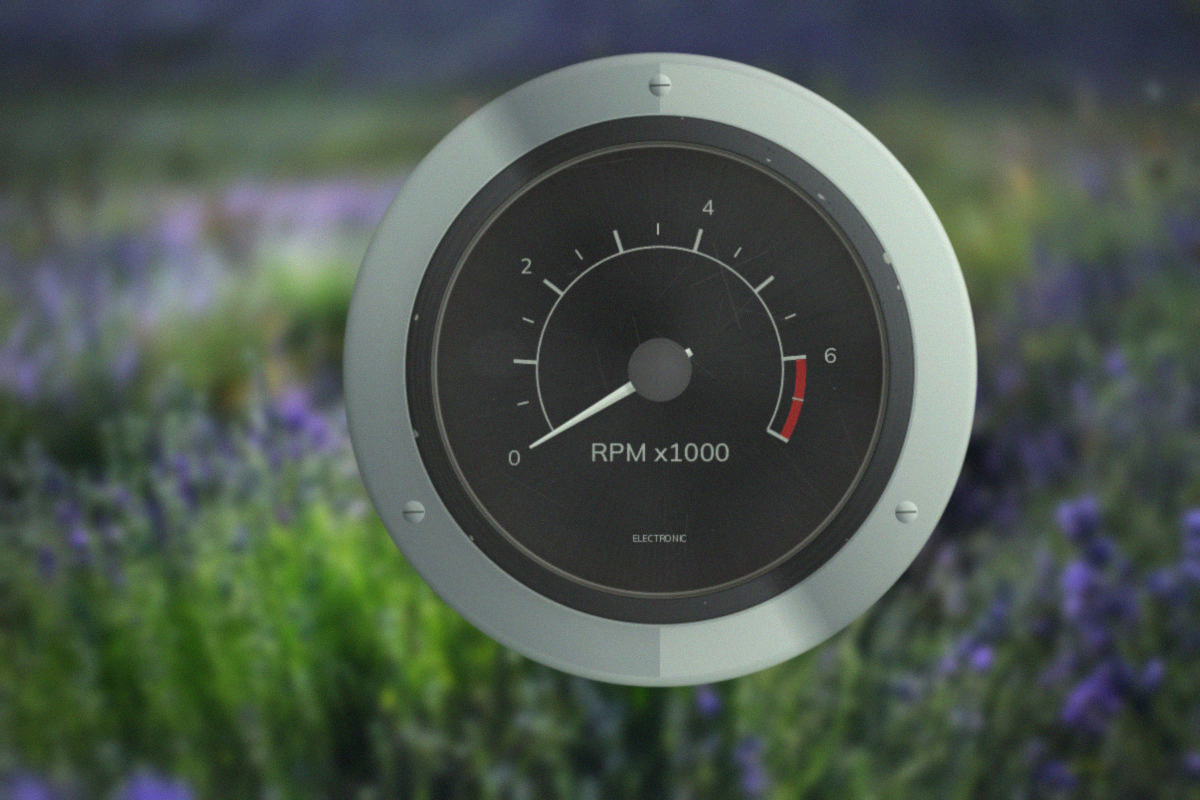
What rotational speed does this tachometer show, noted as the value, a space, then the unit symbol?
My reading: 0 rpm
